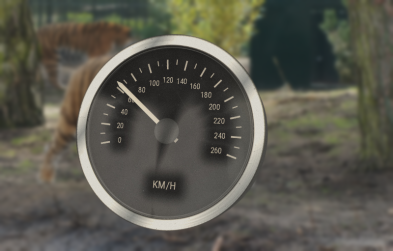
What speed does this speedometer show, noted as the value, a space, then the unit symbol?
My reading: 65 km/h
